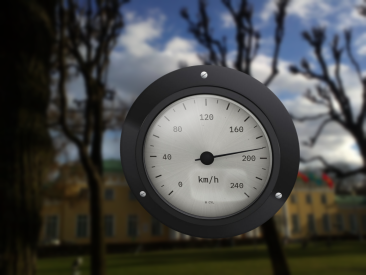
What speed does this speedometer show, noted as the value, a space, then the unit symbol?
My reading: 190 km/h
